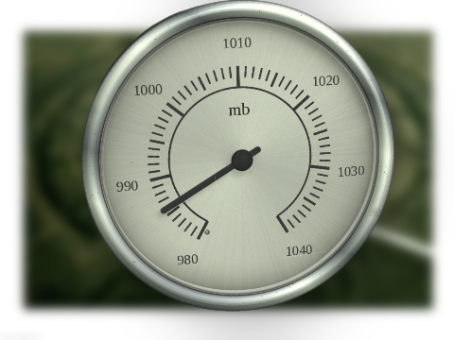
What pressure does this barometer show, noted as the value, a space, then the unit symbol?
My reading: 986 mbar
